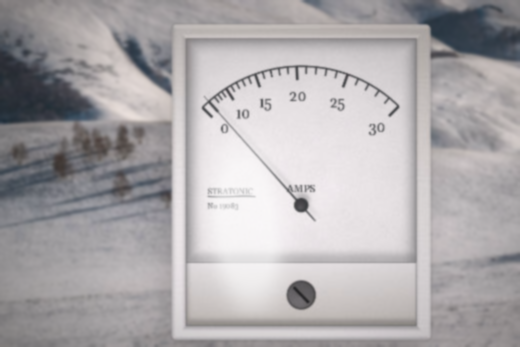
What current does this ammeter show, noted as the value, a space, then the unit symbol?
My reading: 5 A
